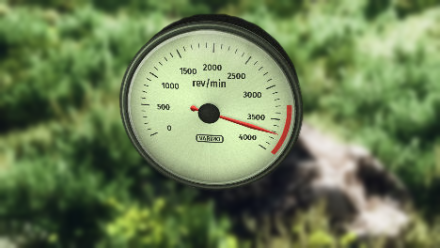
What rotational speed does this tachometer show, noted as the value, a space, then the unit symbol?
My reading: 3700 rpm
